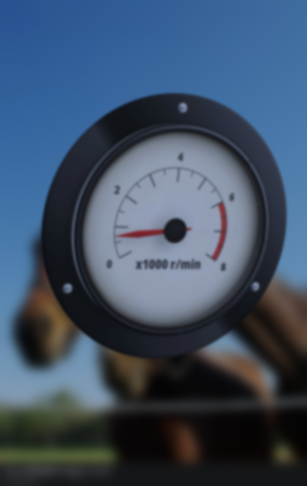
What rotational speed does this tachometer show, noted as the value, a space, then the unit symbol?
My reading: 750 rpm
